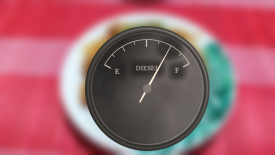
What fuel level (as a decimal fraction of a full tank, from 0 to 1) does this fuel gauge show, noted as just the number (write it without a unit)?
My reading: 0.75
